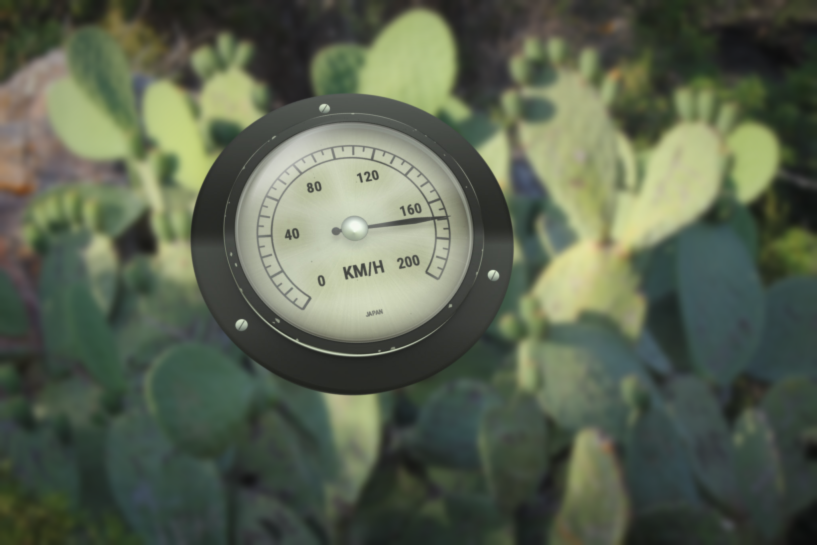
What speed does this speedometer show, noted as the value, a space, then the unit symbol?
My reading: 170 km/h
